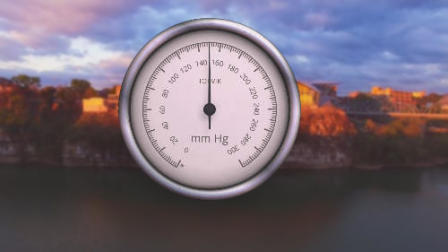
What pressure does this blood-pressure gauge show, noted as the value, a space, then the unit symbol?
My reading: 150 mmHg
